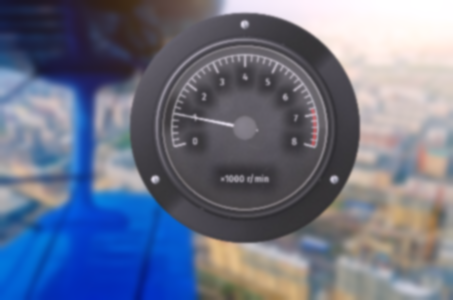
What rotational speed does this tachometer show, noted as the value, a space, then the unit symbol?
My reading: 1000 rpm
